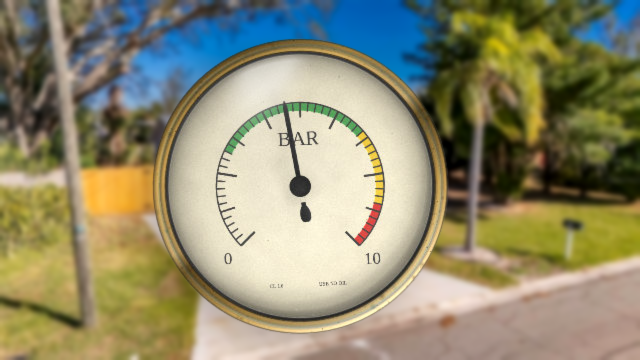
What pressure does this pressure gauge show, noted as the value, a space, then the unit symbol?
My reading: 4.6 bar
